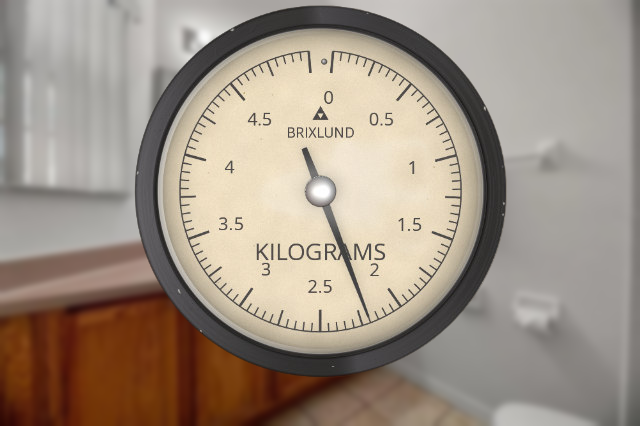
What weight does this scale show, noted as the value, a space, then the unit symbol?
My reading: 2.2 kg
